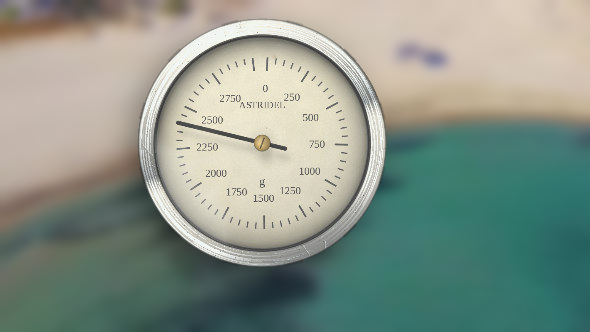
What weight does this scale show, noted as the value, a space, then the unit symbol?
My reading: 2400 g
